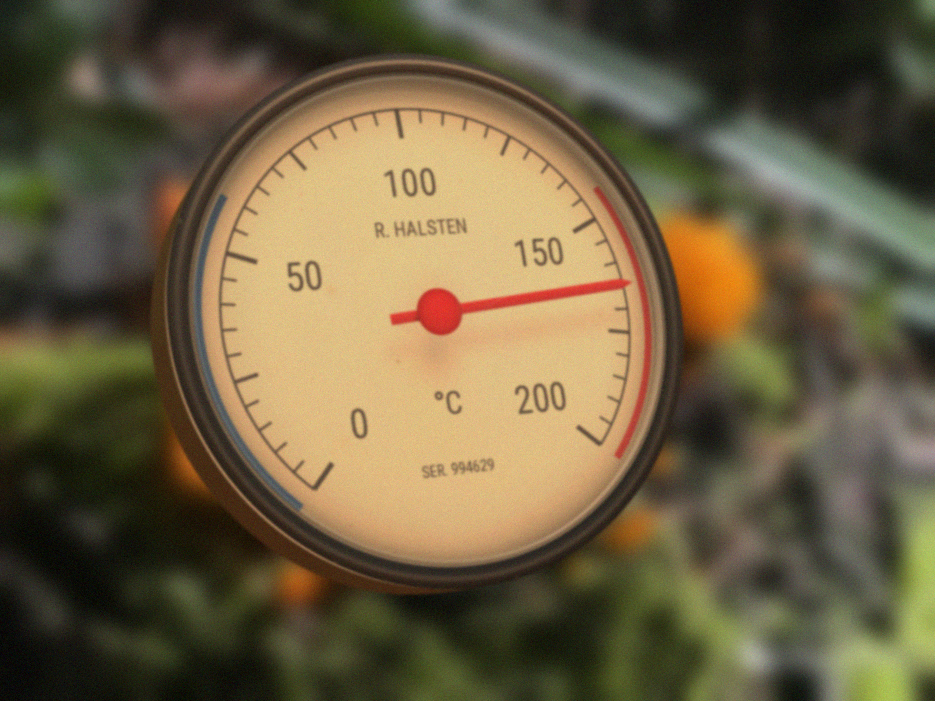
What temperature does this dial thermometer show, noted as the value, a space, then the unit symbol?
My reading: 165 °C
